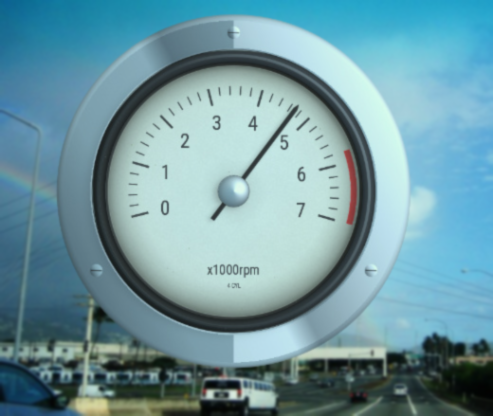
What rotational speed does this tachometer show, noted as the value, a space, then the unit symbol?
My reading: 4700 rpm
